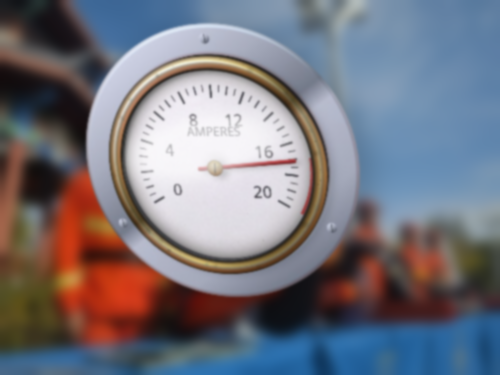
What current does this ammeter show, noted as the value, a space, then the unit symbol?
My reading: 17 A
